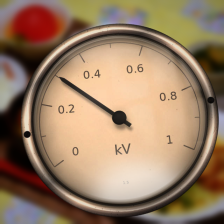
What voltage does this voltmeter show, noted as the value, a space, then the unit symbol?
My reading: 0.3 kV
